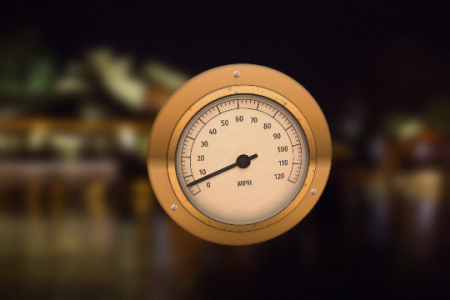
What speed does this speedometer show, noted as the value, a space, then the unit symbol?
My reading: 6 mph
